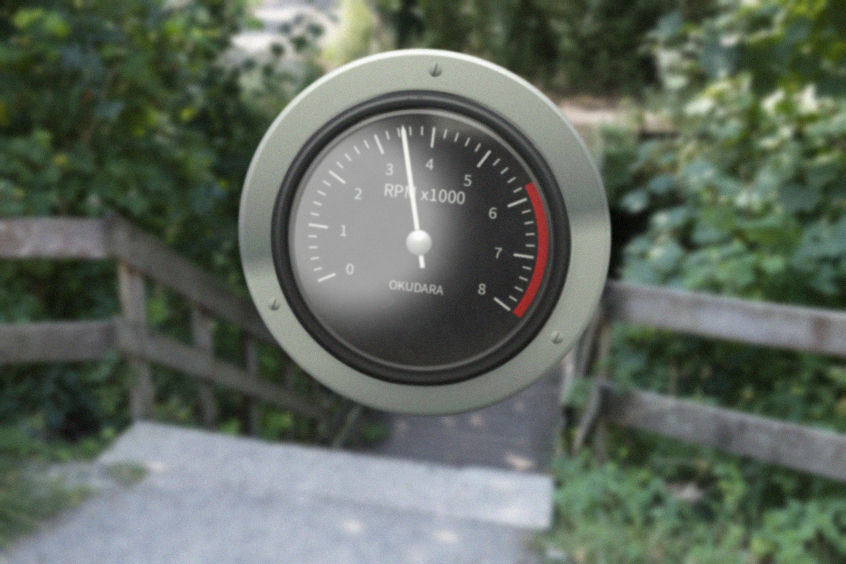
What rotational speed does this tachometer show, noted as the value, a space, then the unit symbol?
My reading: 3500 rpm
